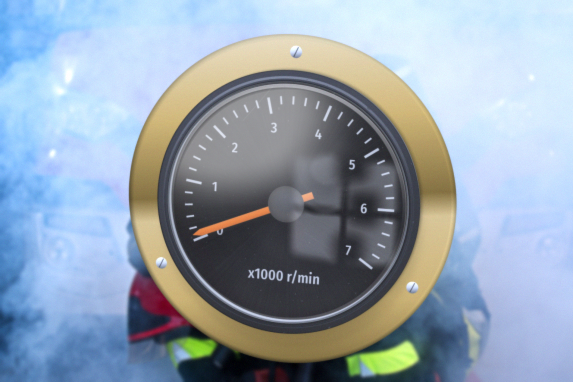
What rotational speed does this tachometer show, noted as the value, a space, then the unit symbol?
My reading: 100 rpm
